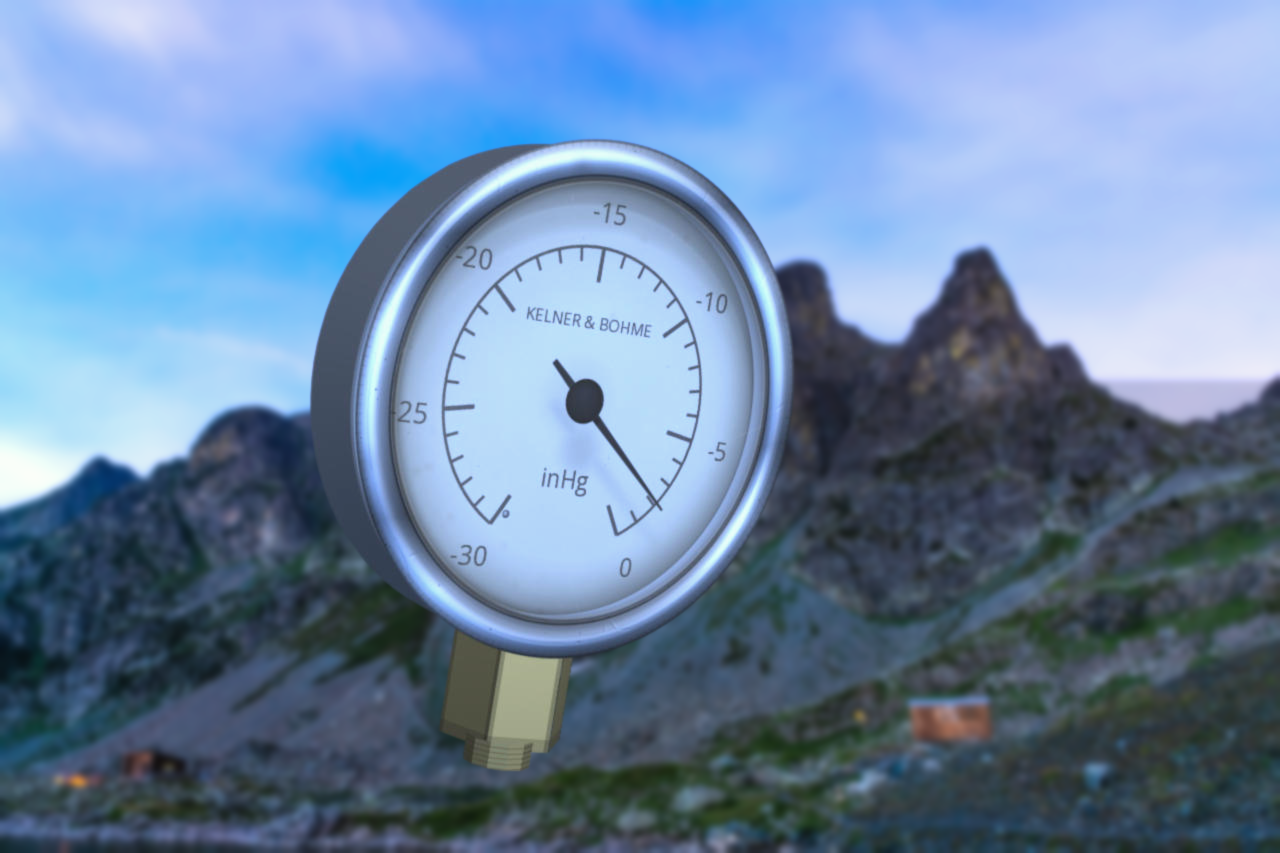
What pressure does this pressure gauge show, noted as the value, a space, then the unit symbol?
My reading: -2 inHg
